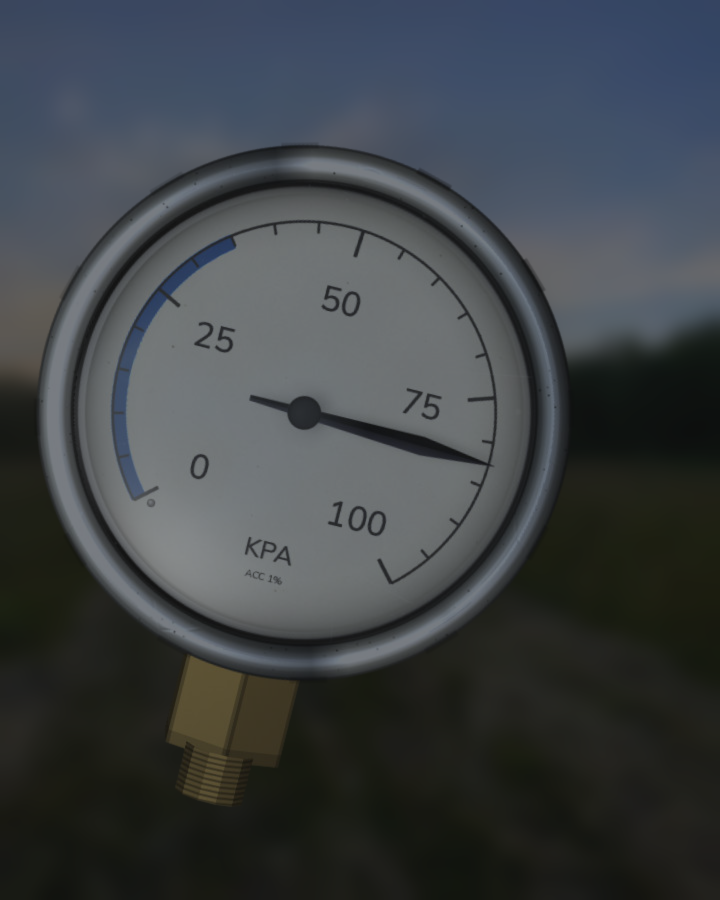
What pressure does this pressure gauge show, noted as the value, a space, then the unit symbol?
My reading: 82.5 kPa
